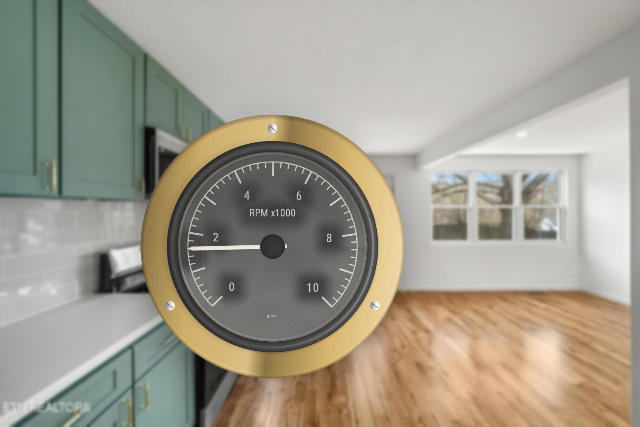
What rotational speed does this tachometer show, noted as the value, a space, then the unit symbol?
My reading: 1600 rpm
